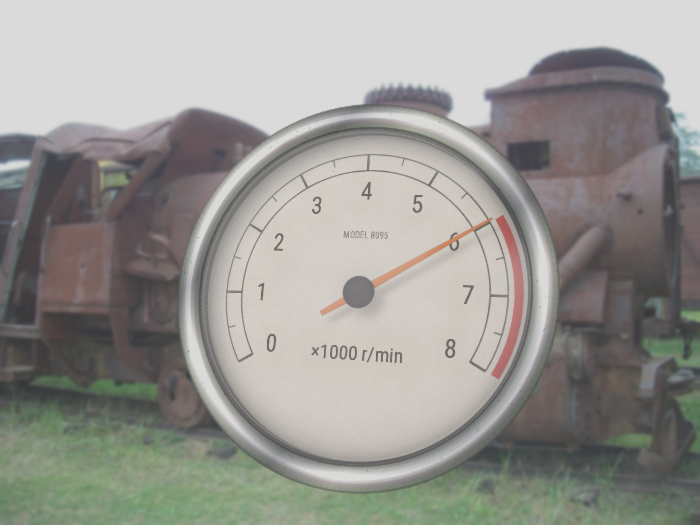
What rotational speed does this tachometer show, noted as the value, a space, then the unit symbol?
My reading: 6000 rpm
